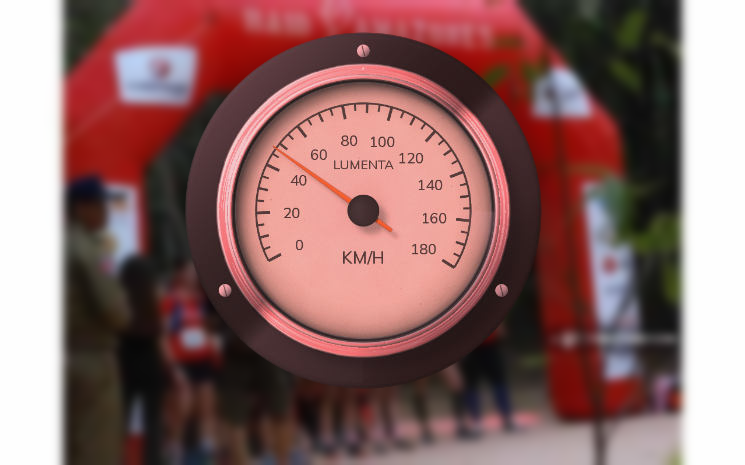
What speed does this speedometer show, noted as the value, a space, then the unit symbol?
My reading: 47.5 km/h
